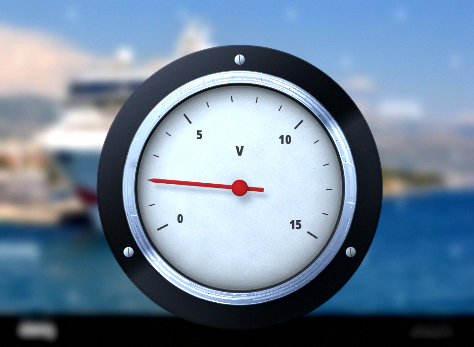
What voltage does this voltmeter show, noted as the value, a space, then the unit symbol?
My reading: 2 V
